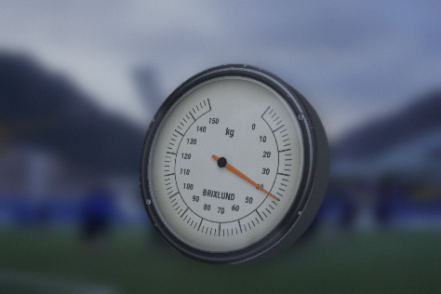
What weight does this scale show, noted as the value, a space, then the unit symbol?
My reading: 40 kg
